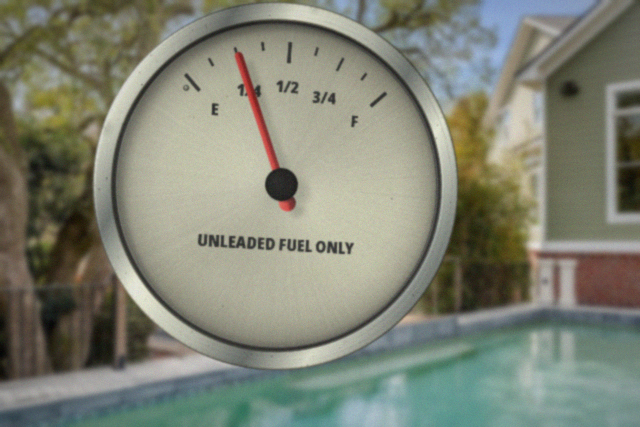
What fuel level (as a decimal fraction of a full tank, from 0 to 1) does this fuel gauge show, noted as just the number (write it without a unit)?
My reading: 0.25
